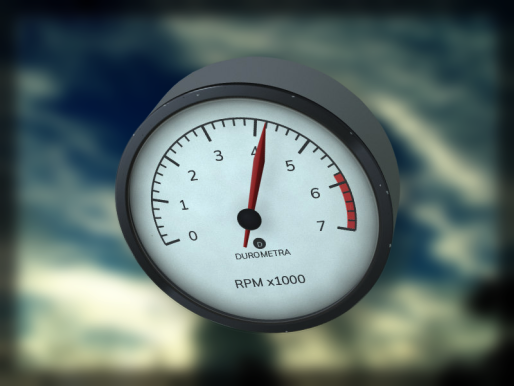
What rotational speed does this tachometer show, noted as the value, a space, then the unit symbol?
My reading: 4200 rpm
